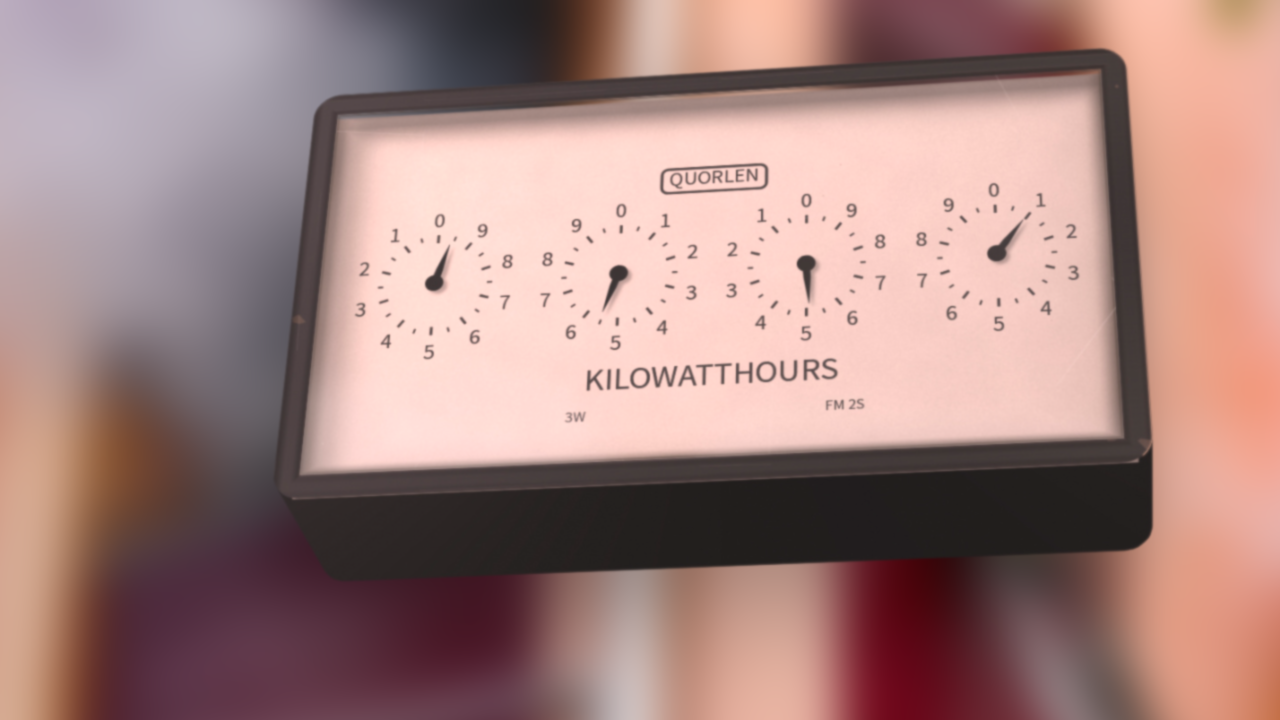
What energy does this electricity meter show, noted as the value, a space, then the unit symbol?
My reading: 9551 kWh
